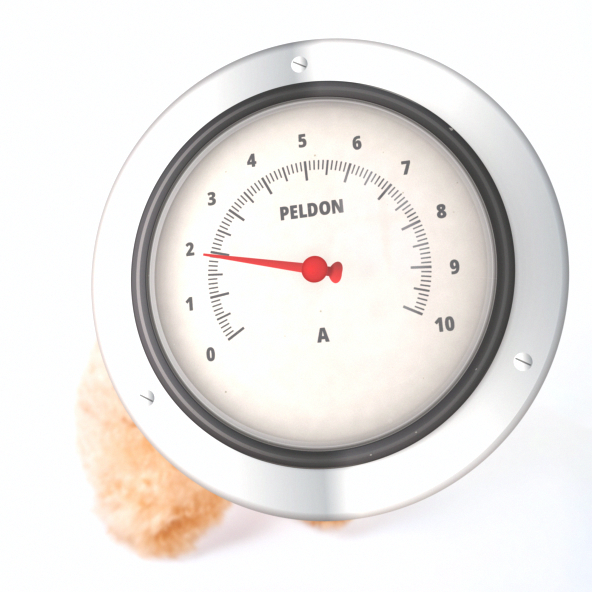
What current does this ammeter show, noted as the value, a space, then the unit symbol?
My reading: 1.9 A
